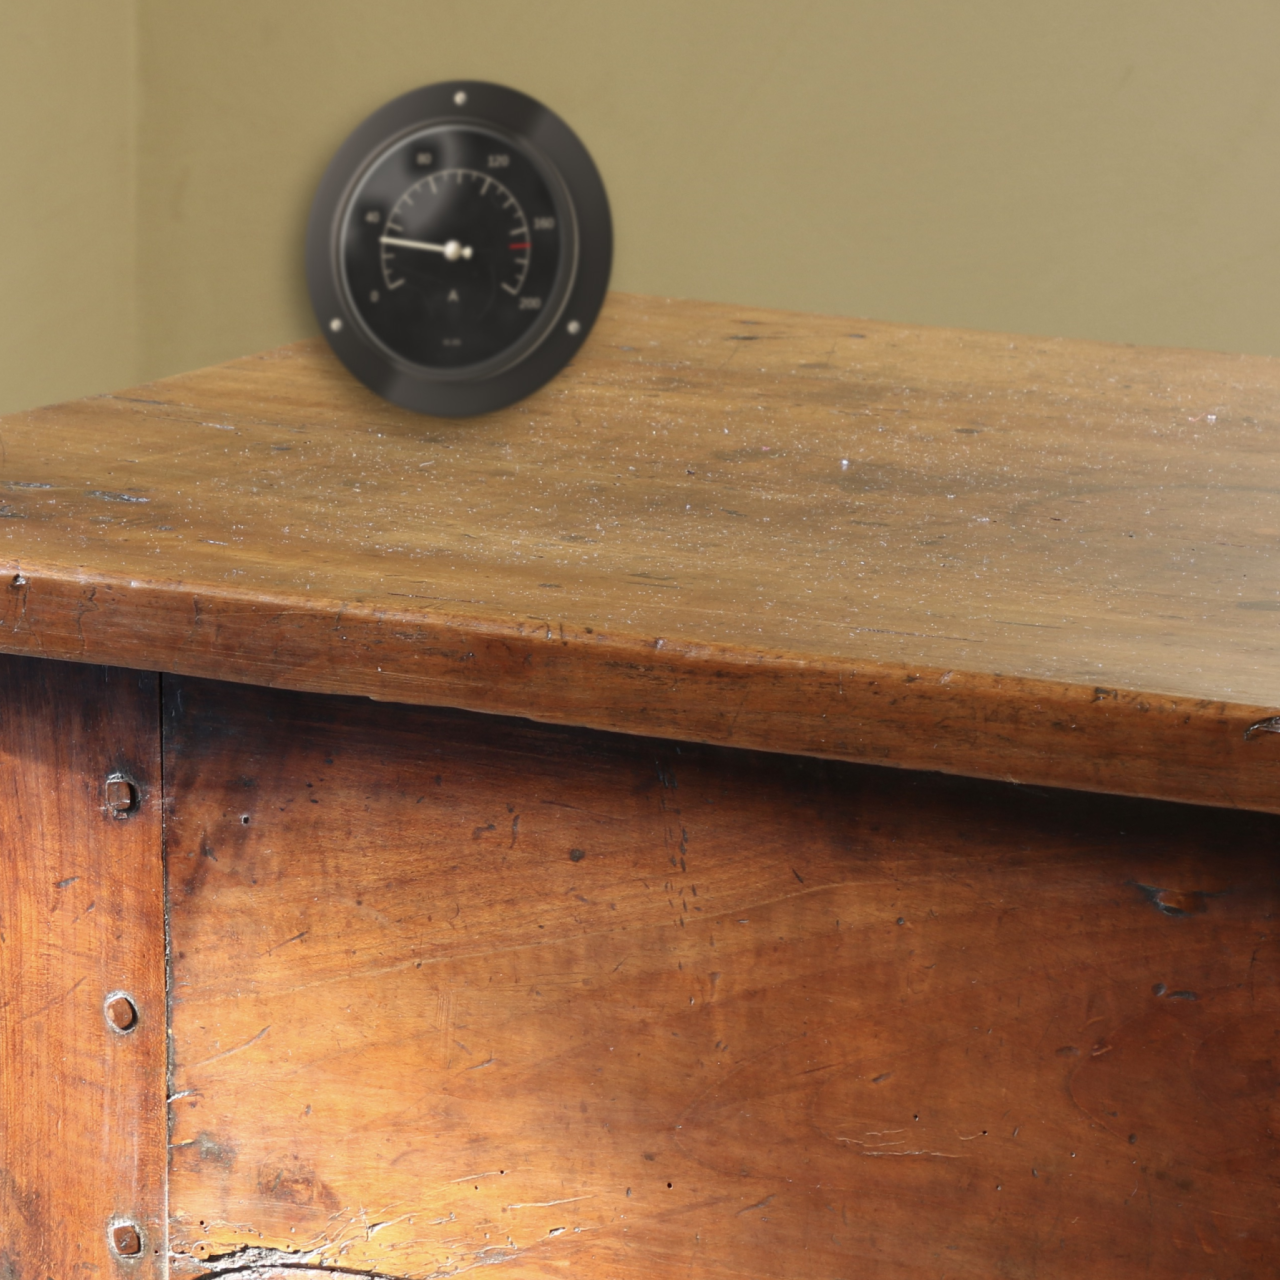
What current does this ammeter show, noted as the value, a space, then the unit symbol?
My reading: 30 A
